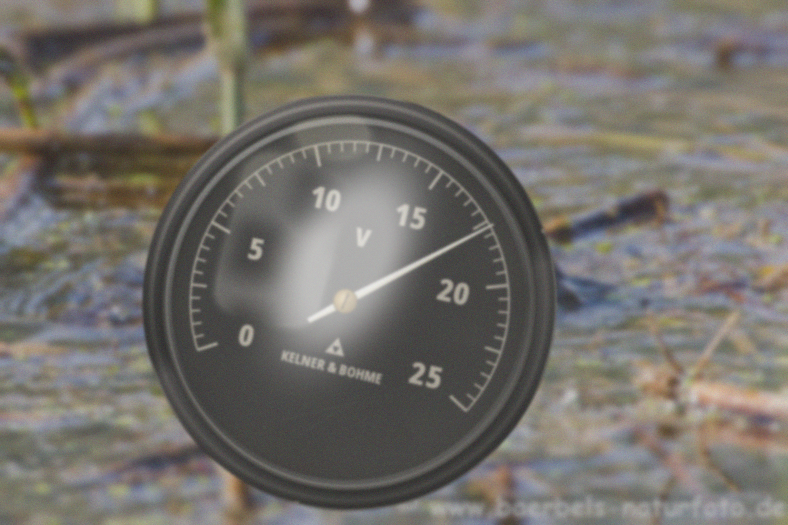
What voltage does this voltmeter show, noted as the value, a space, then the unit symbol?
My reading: 17.75 V
